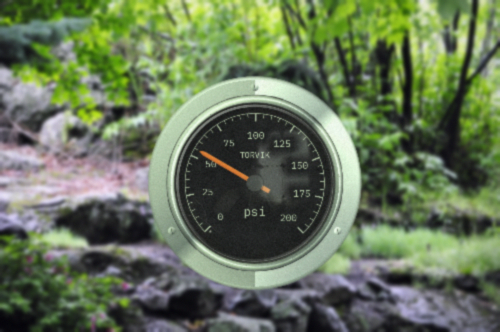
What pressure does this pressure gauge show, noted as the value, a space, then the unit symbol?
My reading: 55 psi
